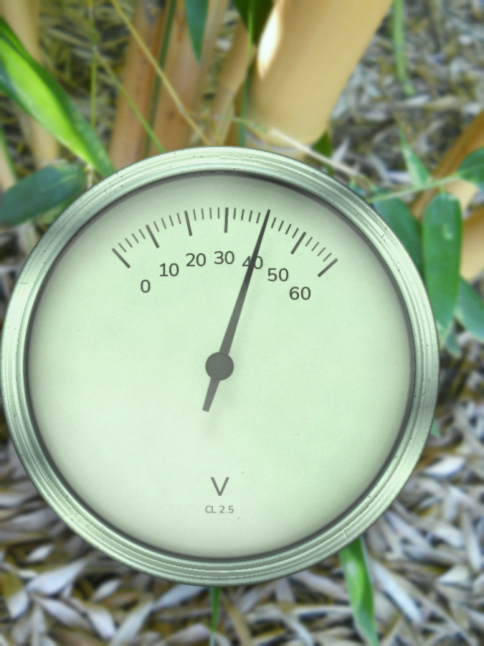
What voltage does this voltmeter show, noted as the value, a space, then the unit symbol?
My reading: 40 V
